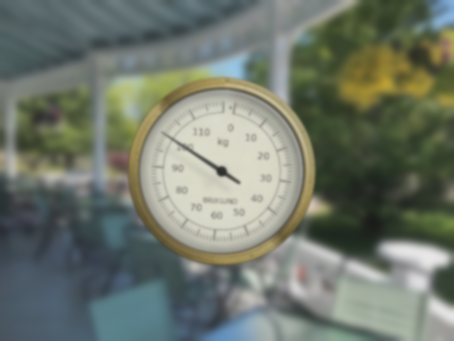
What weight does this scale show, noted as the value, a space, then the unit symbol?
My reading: 100 kg
